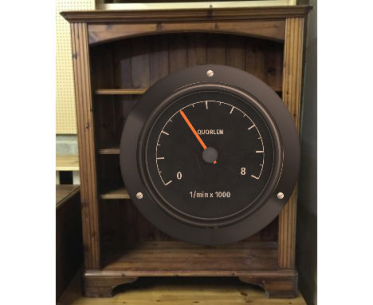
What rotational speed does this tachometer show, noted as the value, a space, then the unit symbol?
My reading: 3000 rpm
